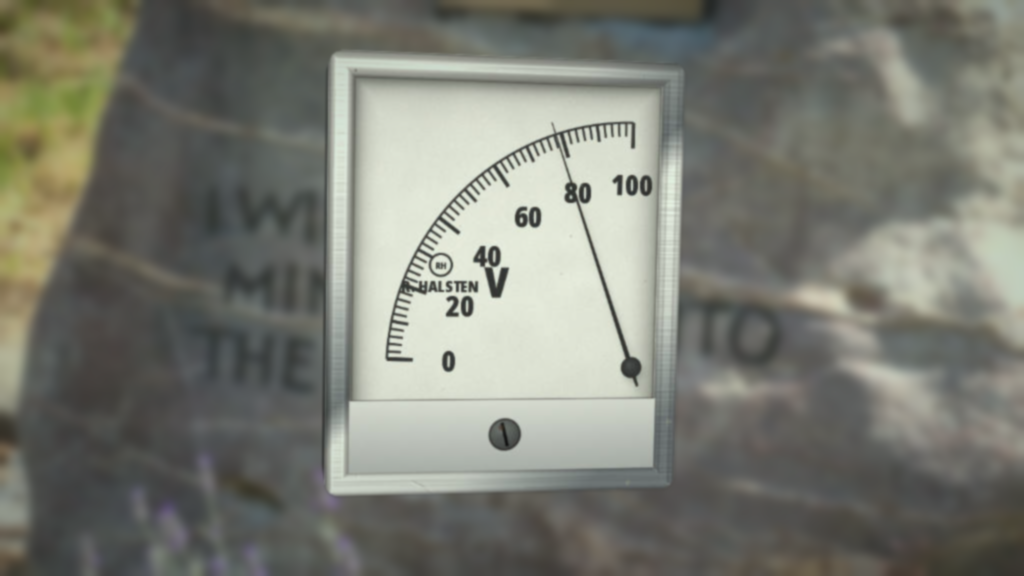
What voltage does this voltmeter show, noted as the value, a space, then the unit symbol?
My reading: 78 V
